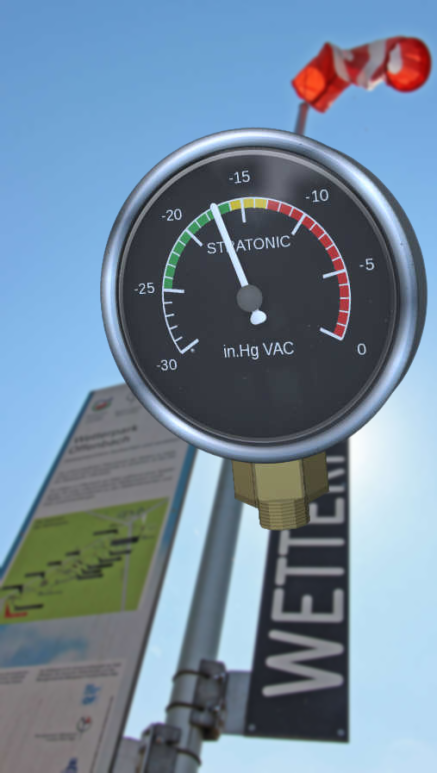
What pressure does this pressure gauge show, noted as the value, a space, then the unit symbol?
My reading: -17 inHg
